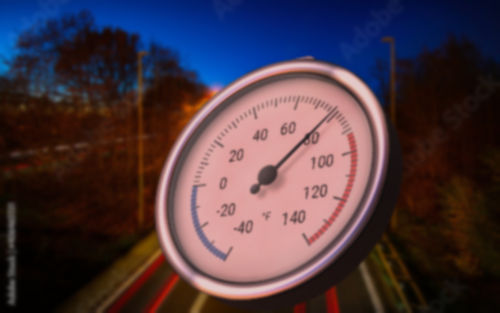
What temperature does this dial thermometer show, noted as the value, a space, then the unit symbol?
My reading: 80 °F
